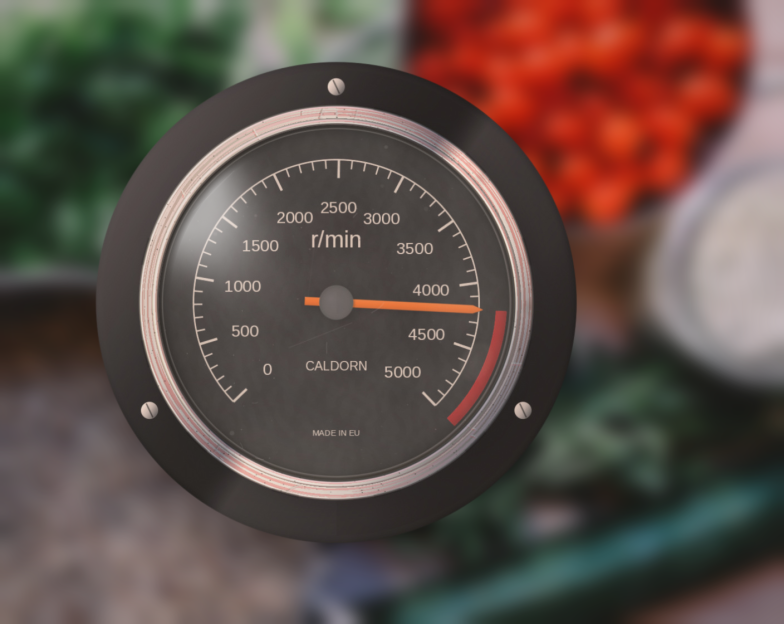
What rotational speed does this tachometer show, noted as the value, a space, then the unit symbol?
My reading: 4200 rpm
